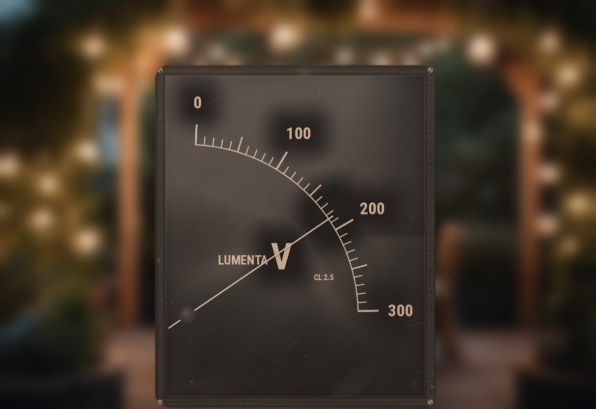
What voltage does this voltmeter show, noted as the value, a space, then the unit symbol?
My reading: 185 V
